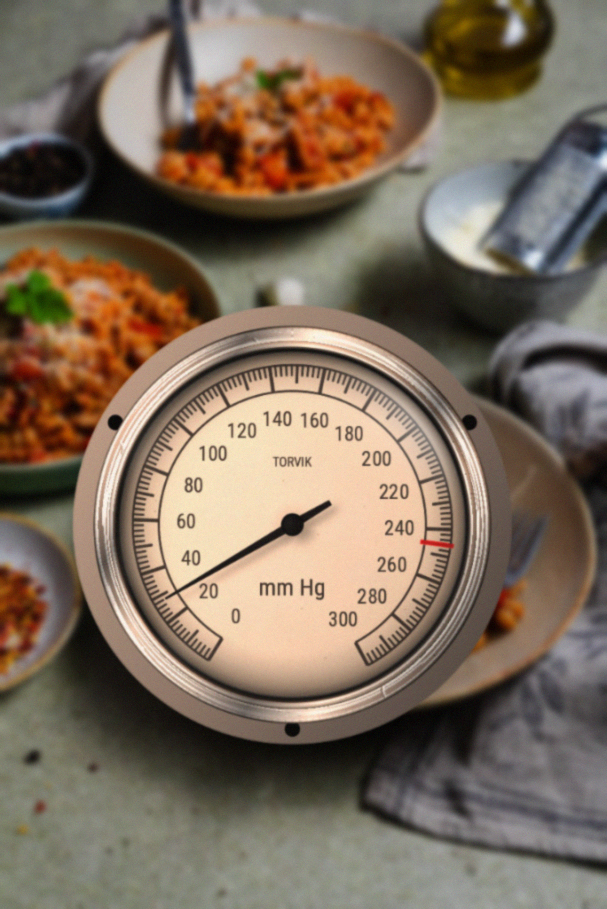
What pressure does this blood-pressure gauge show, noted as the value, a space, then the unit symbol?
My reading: 28 mmHg
